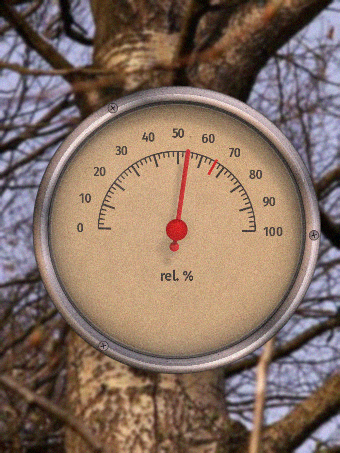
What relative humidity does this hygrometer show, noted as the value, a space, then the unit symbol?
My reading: 54 %
